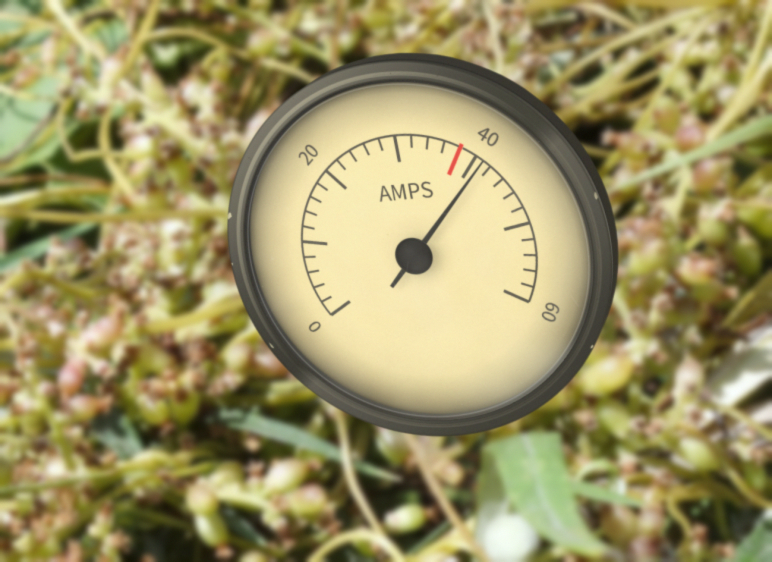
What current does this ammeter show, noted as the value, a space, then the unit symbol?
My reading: 41 A
